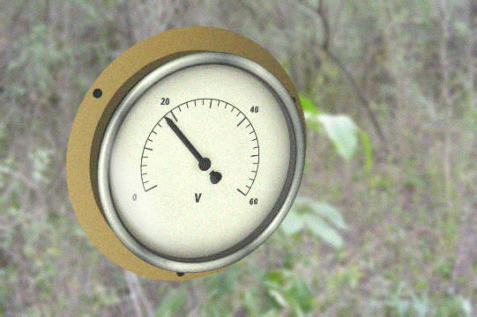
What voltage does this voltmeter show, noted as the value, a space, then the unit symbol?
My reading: 18 V
